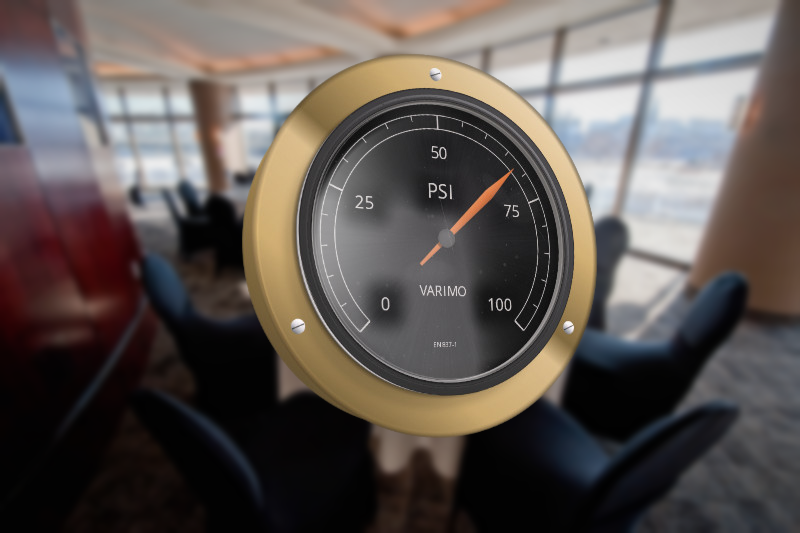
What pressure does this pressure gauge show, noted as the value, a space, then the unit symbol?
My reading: 67.5 psi
